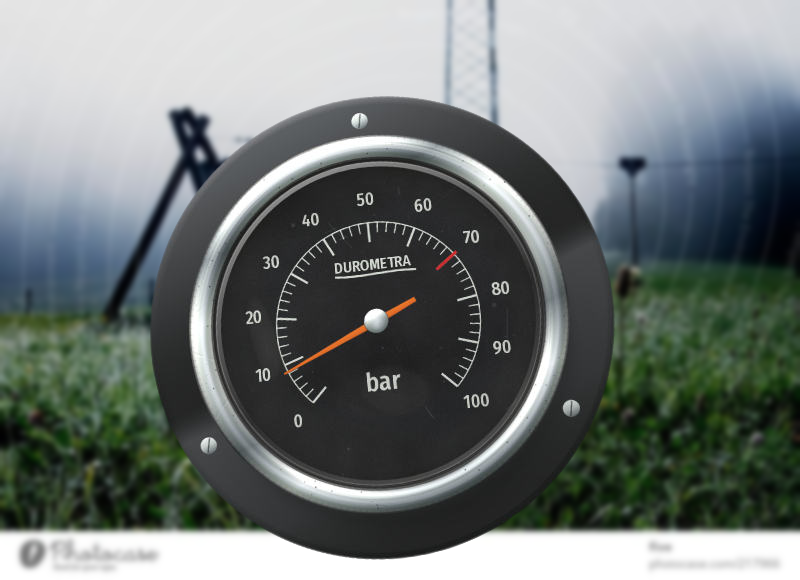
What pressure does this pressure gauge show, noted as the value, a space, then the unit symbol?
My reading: 8 bar
